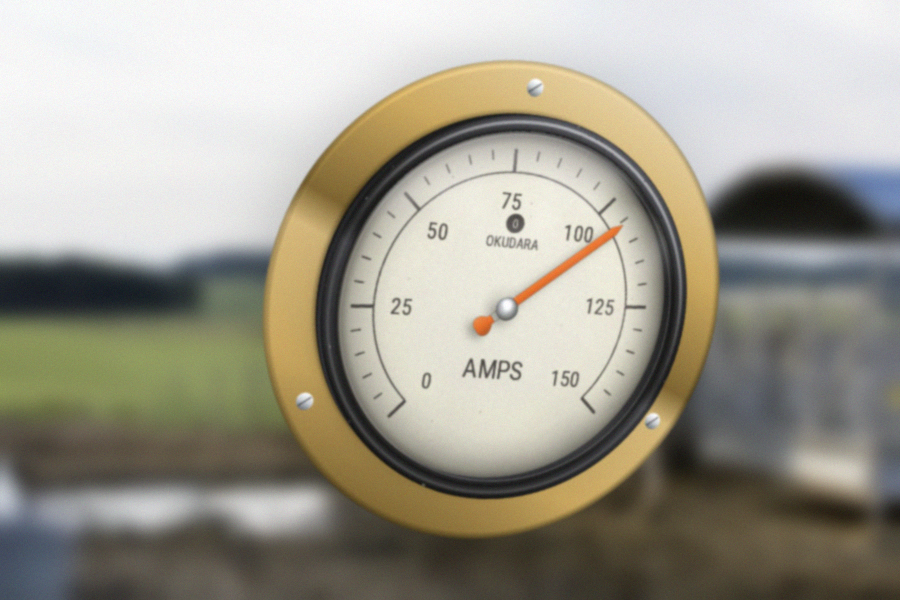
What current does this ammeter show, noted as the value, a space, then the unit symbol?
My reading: 105 A
